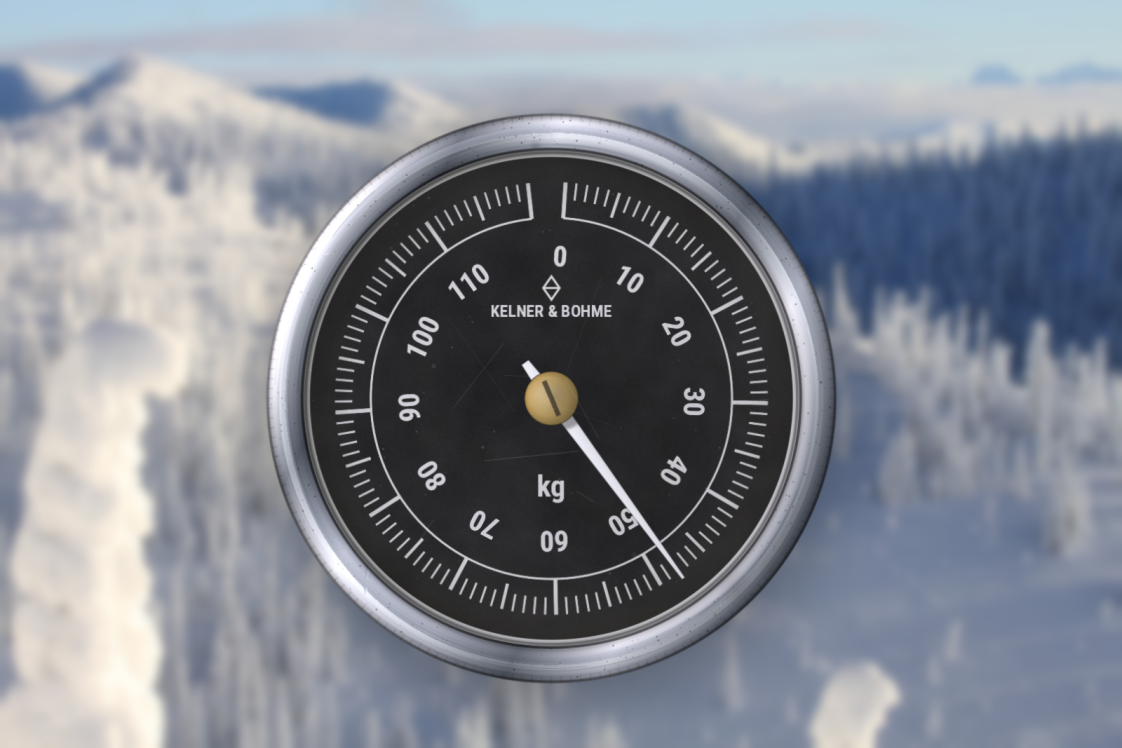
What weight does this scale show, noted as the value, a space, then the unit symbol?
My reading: 48 kg
